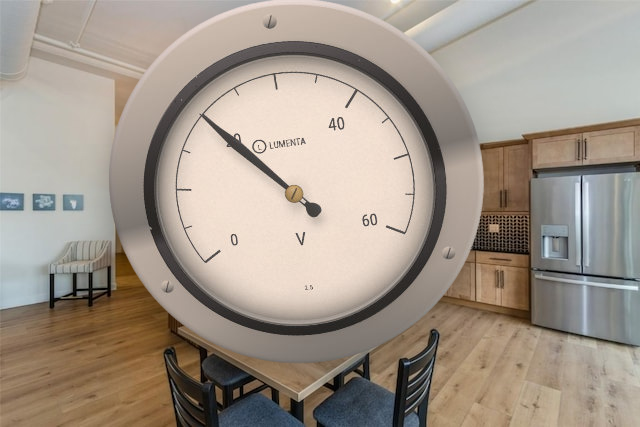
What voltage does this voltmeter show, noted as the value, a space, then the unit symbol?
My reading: 20 V
